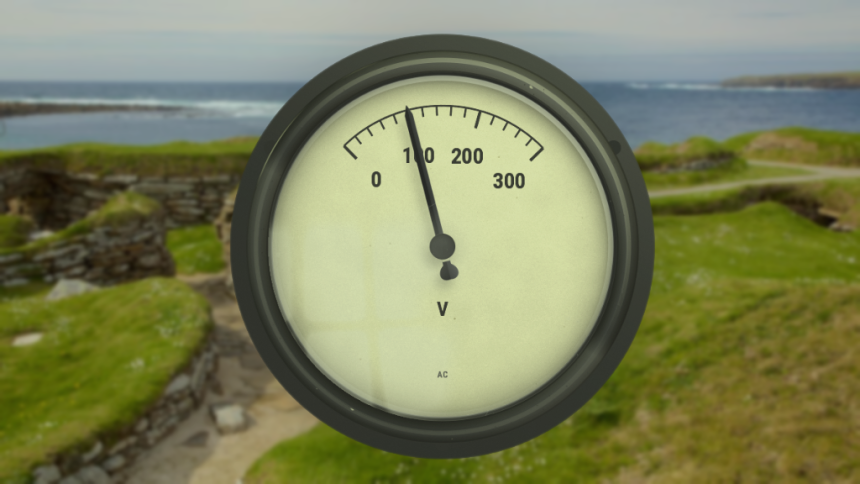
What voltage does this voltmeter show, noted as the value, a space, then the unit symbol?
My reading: 100 V
